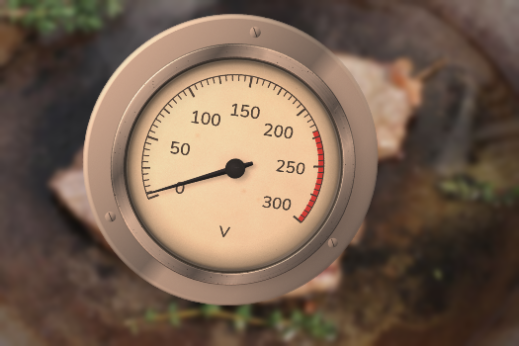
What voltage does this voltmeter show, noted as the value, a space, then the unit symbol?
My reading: 5 V
